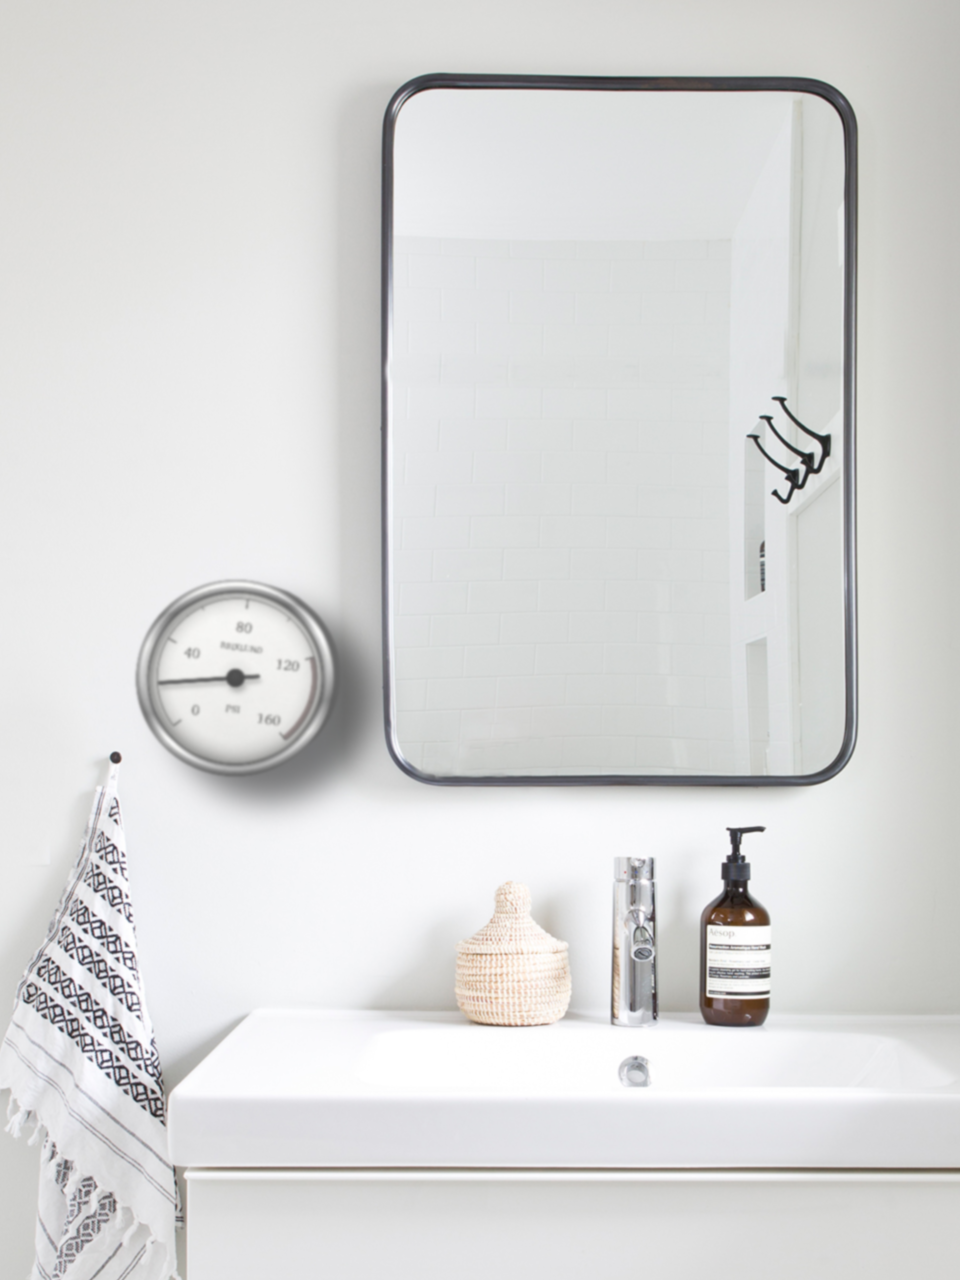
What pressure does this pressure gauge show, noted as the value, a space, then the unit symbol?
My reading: 20 psi
